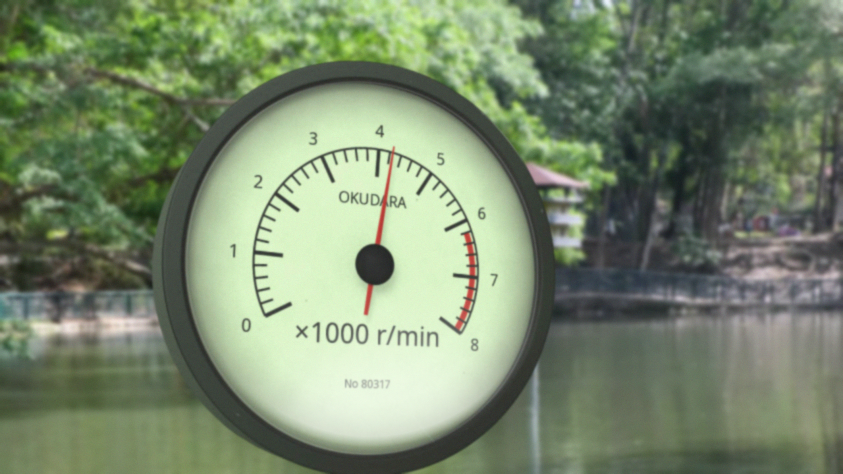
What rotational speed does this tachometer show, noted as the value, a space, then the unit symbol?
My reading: 4200 rpm
